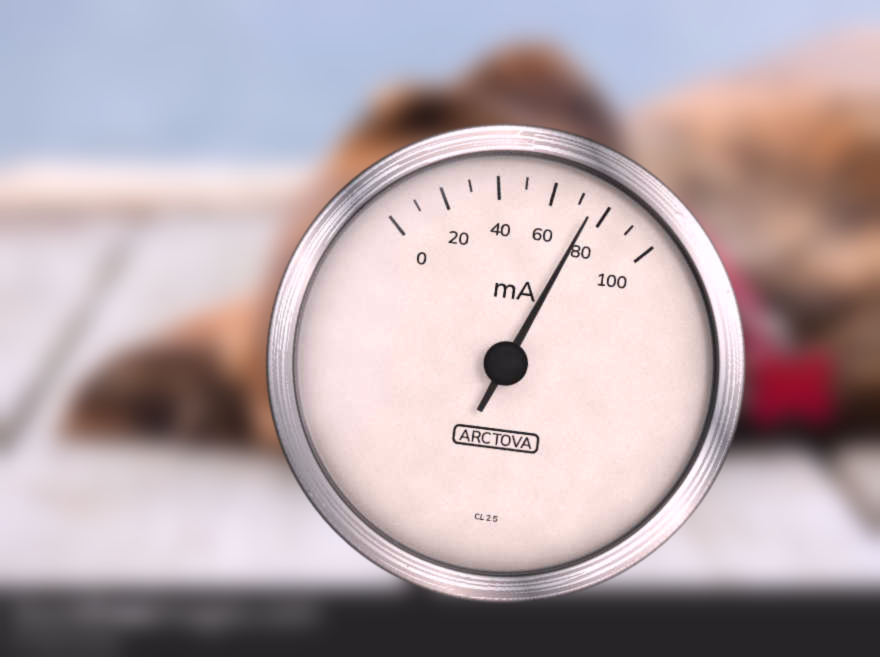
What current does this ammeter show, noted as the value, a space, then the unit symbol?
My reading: 75 mA
